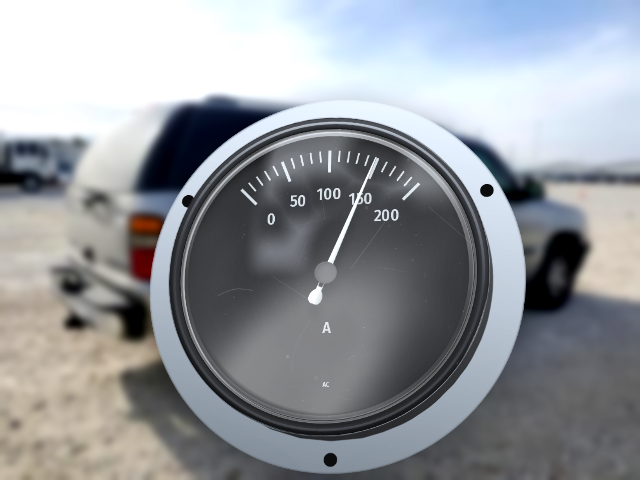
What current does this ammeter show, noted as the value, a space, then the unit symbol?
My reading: 150 A
